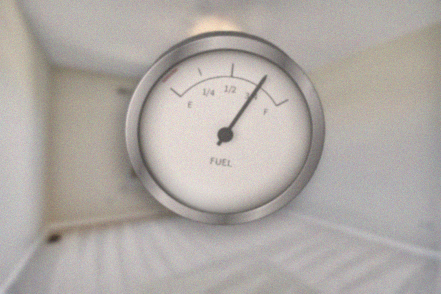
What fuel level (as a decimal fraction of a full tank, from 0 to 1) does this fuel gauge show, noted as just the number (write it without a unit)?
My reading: 0.75
